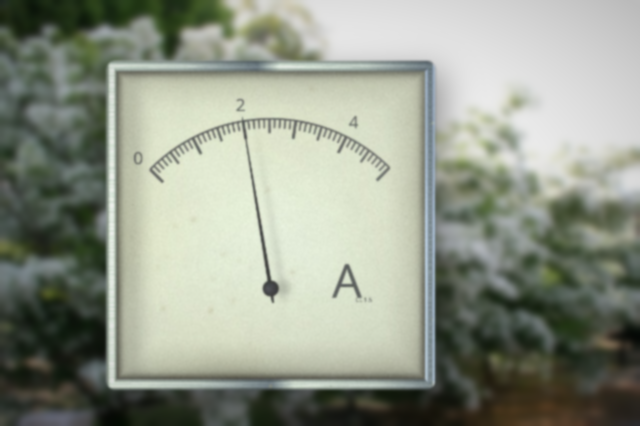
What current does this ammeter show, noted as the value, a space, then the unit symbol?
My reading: 2 A
